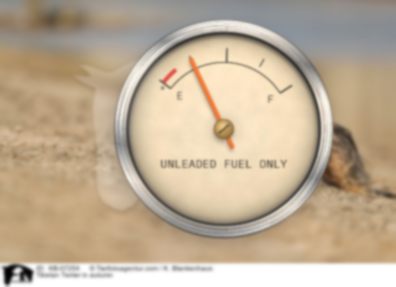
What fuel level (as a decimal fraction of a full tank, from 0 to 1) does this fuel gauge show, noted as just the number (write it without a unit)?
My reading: 0.25
